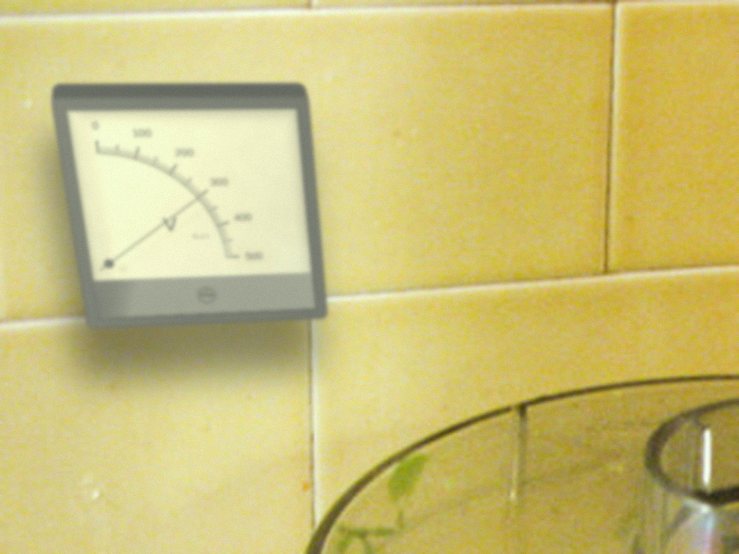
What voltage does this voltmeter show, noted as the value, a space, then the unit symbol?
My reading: 300 V
